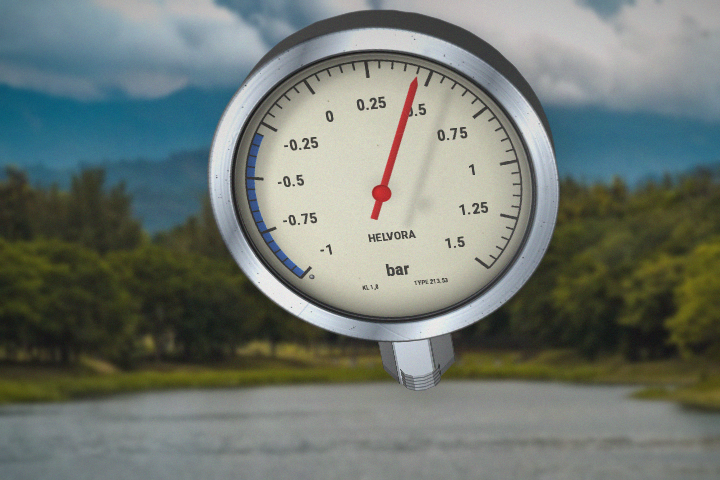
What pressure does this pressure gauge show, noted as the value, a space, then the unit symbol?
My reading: 0.45 bar
